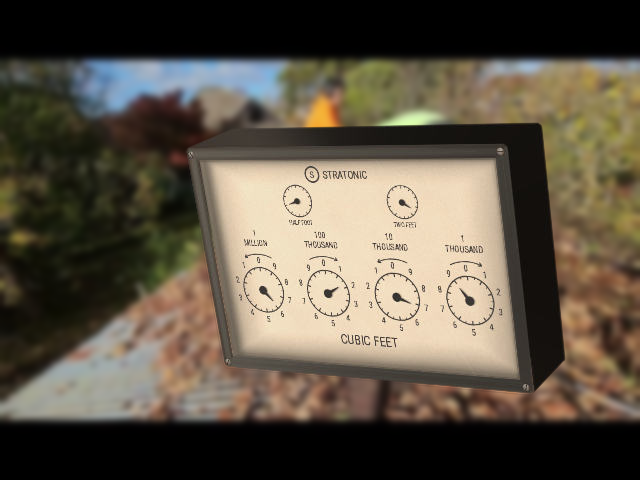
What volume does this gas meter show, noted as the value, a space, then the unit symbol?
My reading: 616900 ft³
